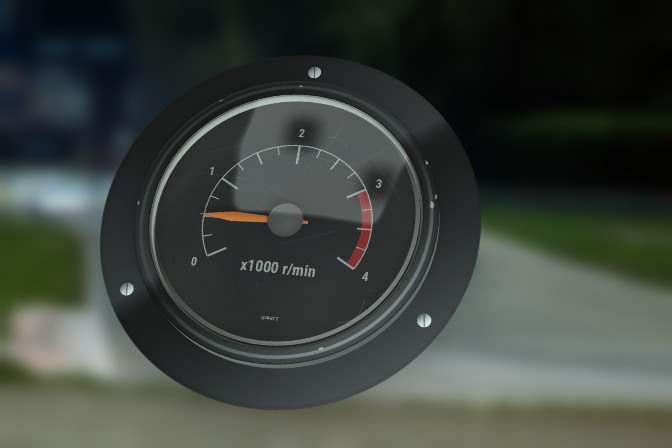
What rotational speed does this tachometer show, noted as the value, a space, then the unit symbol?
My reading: 500 rpm
